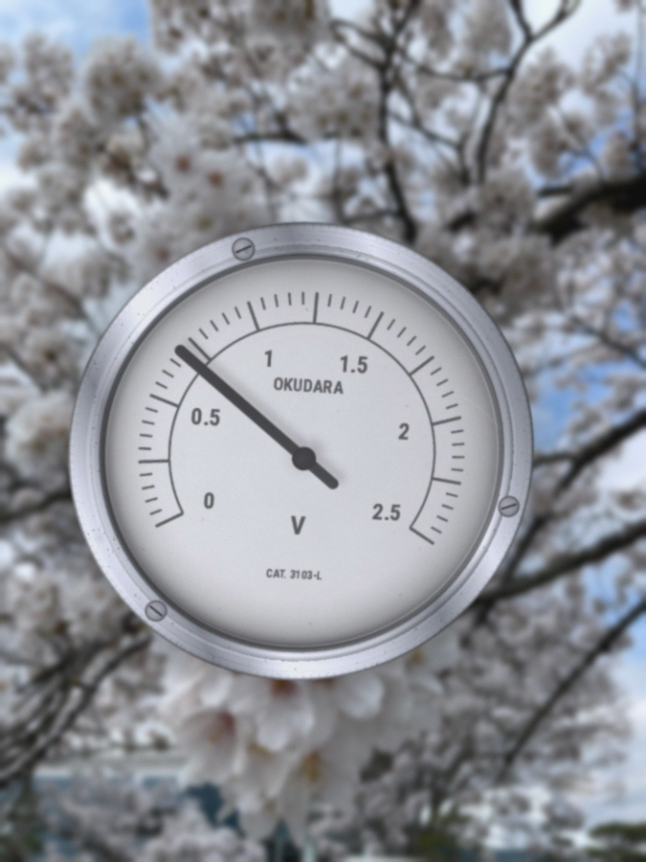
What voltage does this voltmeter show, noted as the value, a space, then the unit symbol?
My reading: 0.7 V
